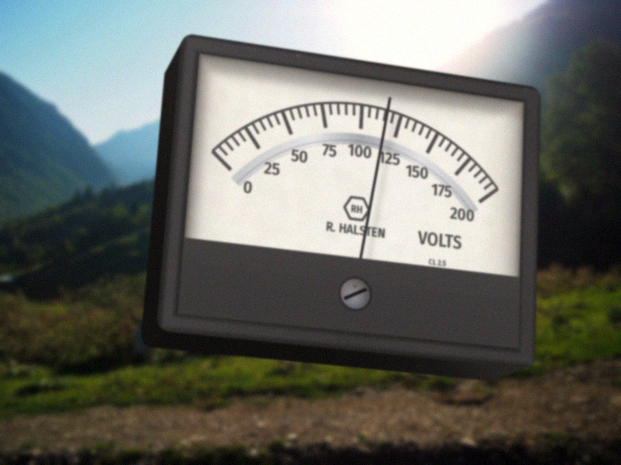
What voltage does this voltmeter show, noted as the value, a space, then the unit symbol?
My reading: 115 V
